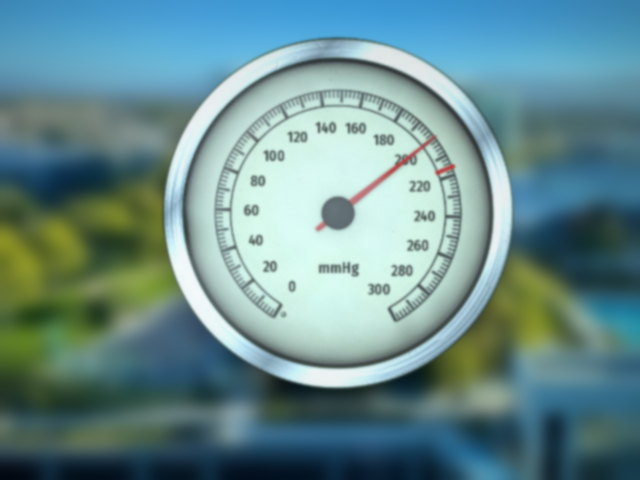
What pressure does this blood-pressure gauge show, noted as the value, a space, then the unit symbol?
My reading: 200 mmHg
